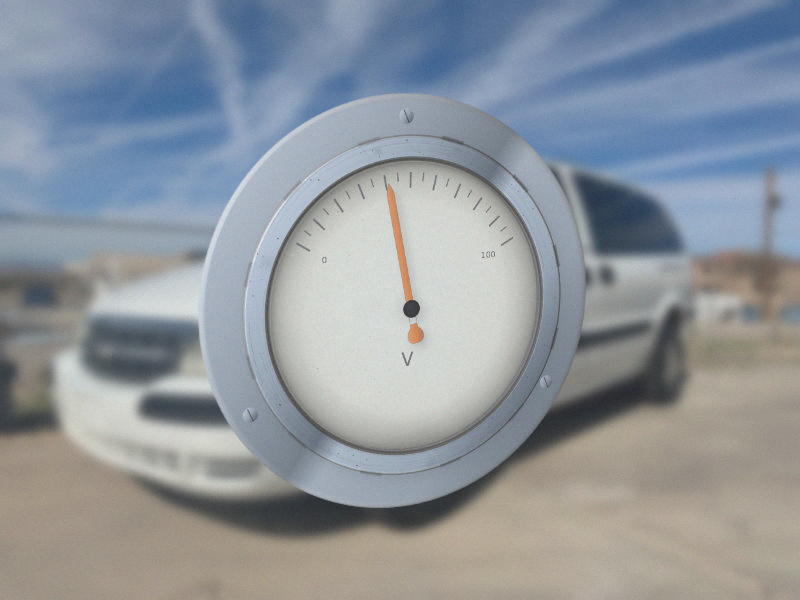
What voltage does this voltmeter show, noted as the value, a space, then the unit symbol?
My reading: 40 V
